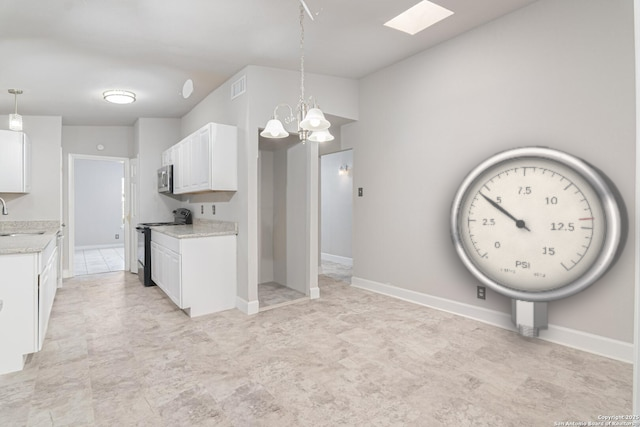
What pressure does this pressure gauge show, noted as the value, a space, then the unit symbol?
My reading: 4.5 psi
